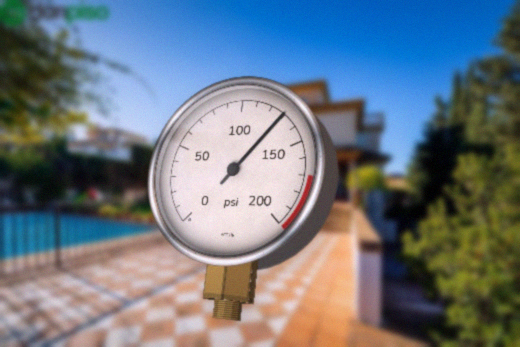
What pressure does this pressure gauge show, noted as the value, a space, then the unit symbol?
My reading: 130 psi
